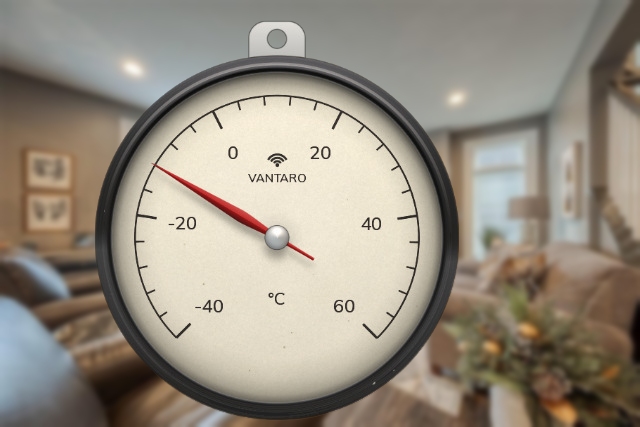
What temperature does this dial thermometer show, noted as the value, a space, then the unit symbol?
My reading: -12 °C
